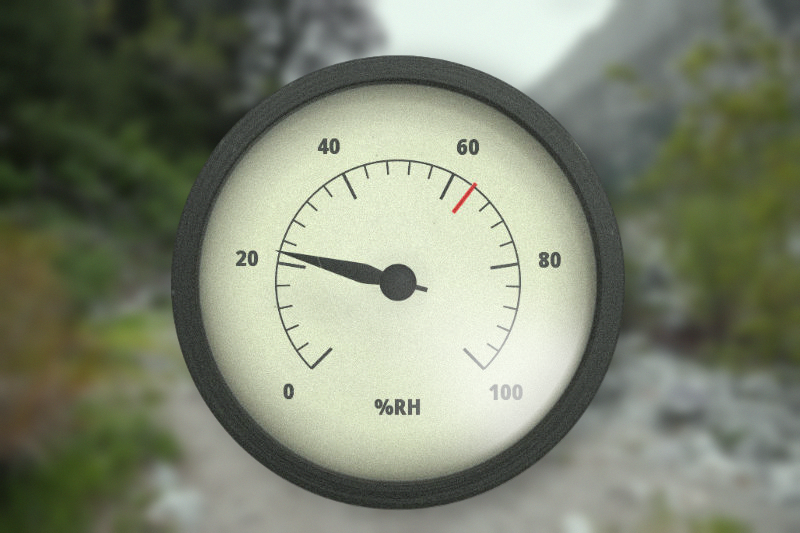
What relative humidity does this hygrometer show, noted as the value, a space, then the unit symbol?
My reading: 22 %
